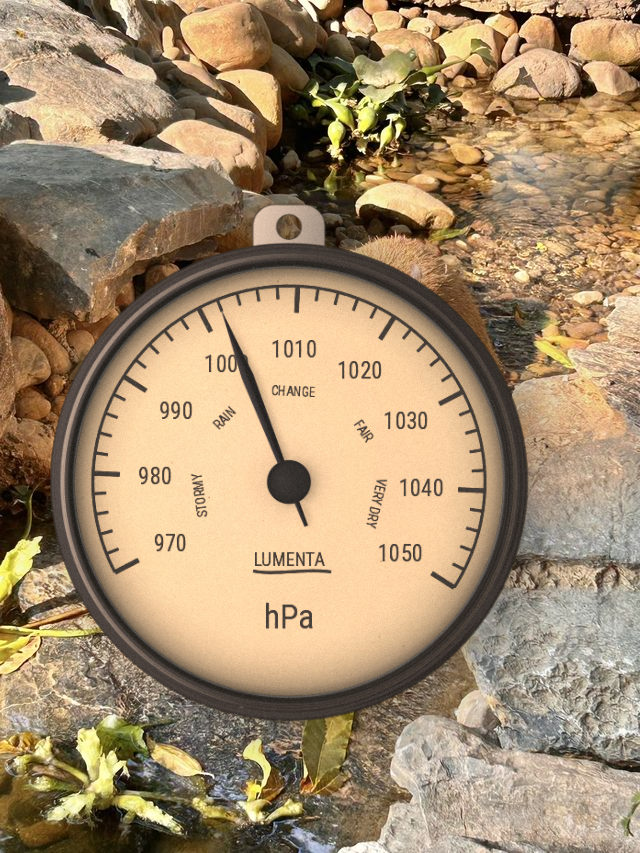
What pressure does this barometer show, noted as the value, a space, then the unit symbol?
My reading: 1002 hPa
